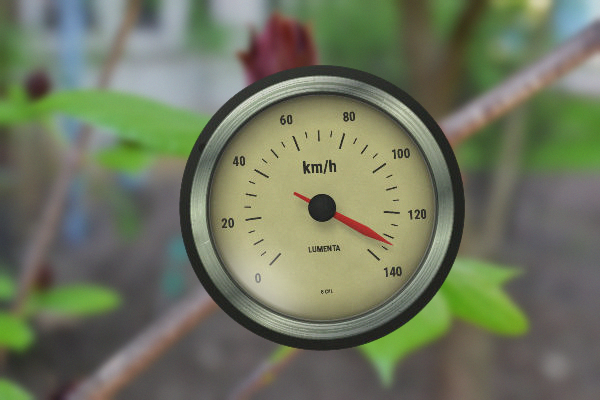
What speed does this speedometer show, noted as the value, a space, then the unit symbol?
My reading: 132.5 km/h
